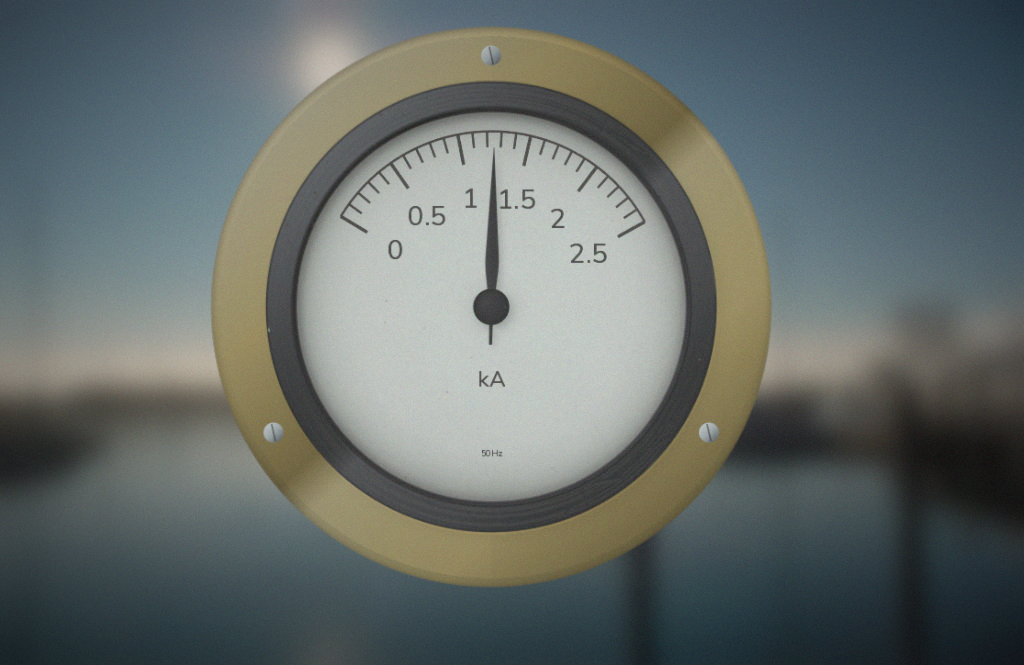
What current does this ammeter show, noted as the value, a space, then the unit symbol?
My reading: 1.25 kA
